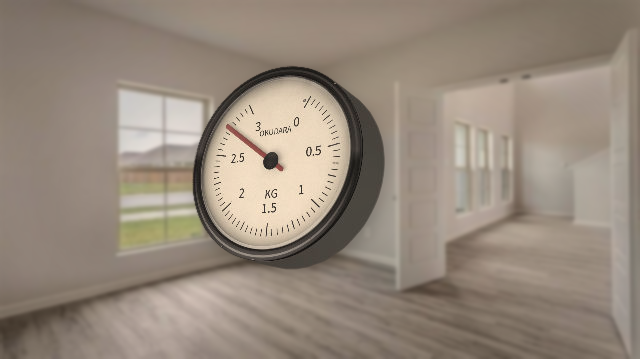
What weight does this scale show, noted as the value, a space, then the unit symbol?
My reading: 2.75 kg
